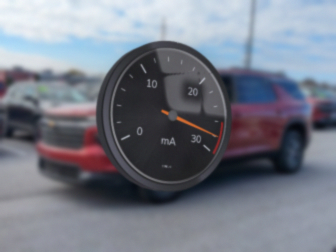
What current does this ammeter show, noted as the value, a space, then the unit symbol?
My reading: 28 mA
